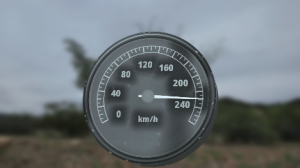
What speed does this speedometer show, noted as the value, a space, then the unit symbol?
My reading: 230 km/h
